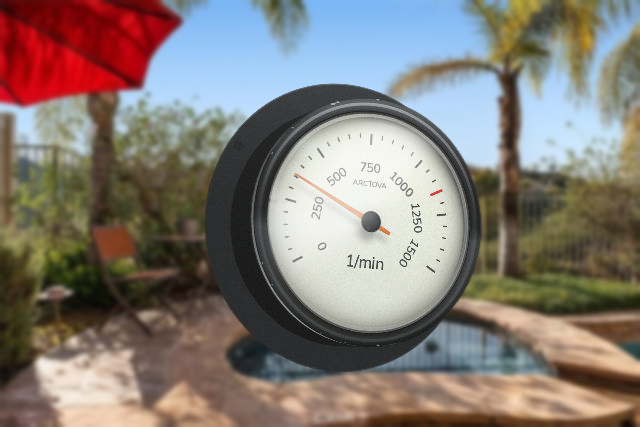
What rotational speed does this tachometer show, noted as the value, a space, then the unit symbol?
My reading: 350 rpm
